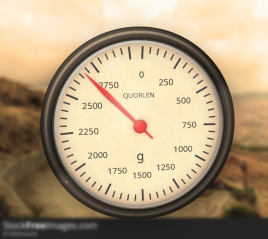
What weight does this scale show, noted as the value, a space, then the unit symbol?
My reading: 2675 g
